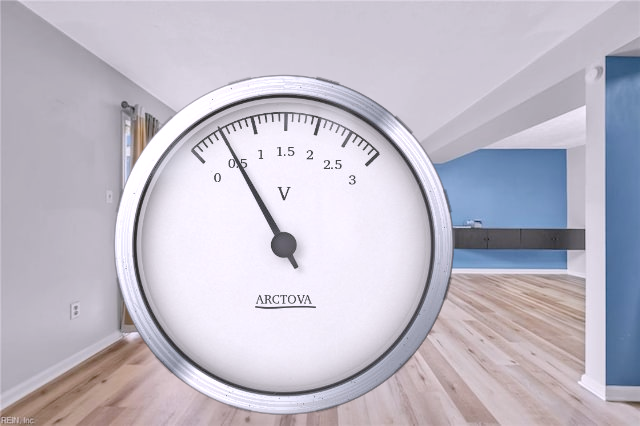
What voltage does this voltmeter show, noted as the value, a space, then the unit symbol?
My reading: 0.5 V
